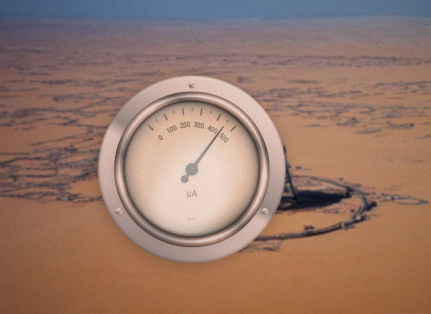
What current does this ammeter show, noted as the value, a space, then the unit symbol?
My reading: 450 µA
